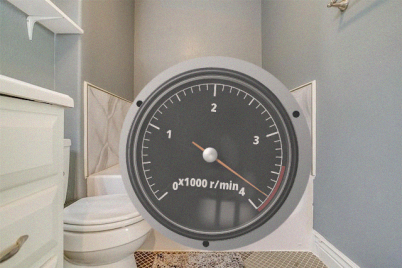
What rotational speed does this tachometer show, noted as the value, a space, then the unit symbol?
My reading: 3800 rpm
